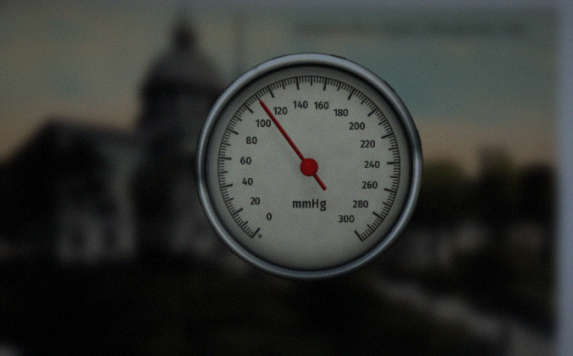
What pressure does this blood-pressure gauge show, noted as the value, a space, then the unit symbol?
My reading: 110 mmHg
